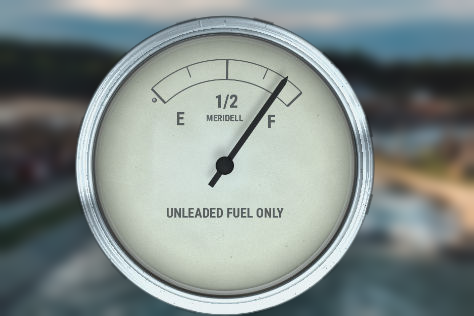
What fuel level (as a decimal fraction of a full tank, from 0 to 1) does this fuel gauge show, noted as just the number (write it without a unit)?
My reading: 0.875
